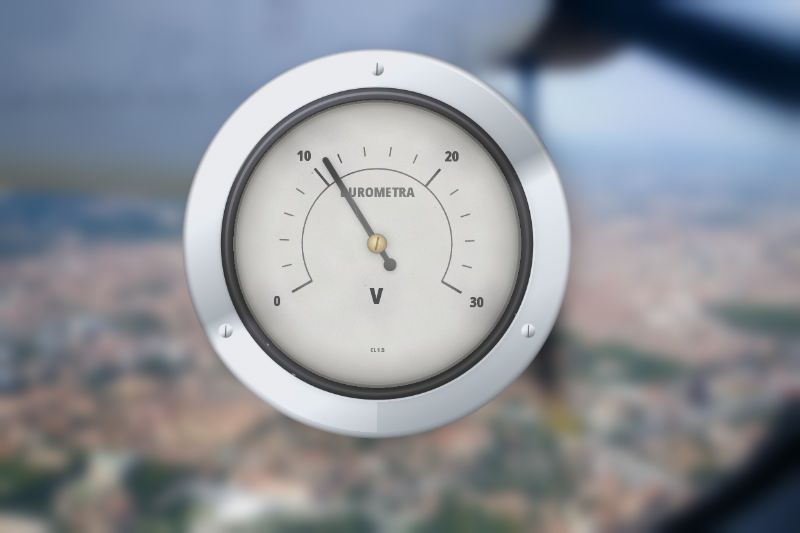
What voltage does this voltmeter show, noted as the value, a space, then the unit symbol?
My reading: 11 V
